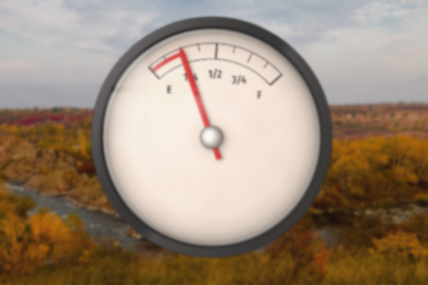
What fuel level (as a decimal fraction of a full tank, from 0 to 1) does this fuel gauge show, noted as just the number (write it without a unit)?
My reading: 0.25
